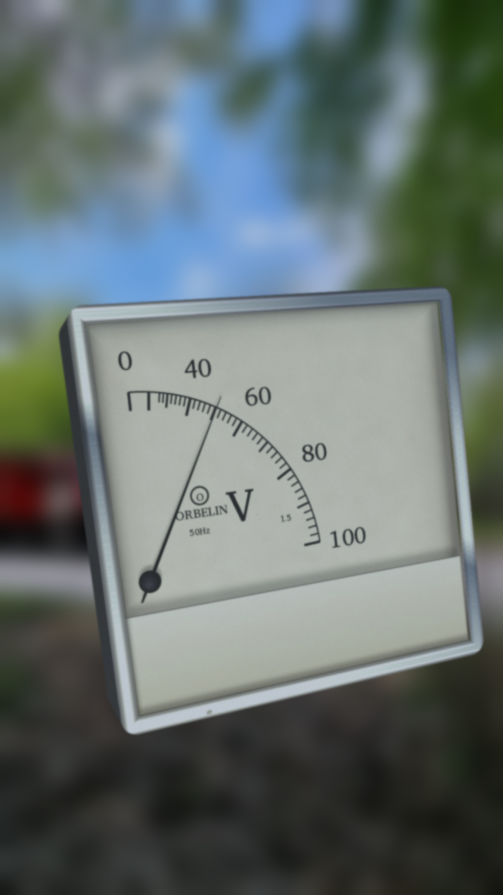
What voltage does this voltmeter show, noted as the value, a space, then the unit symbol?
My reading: 50 V
